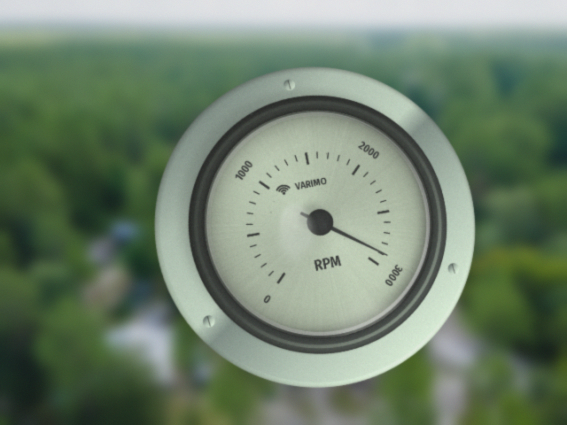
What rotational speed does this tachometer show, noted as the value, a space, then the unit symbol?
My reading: 2900 rpm
